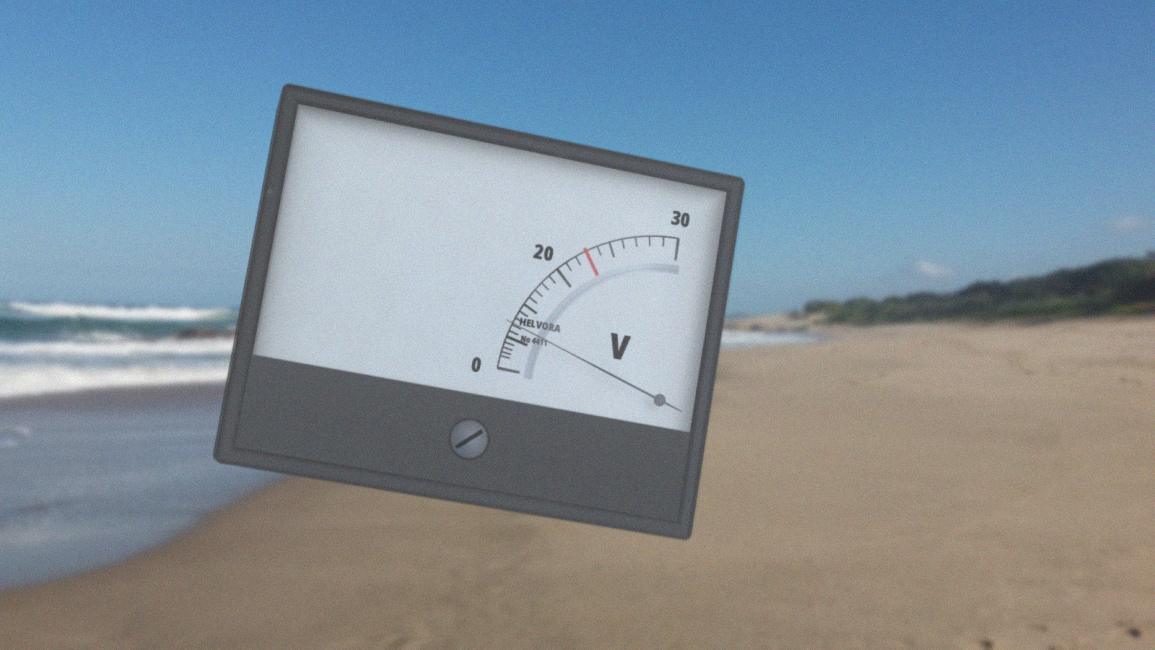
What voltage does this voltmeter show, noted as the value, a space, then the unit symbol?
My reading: 12 V
